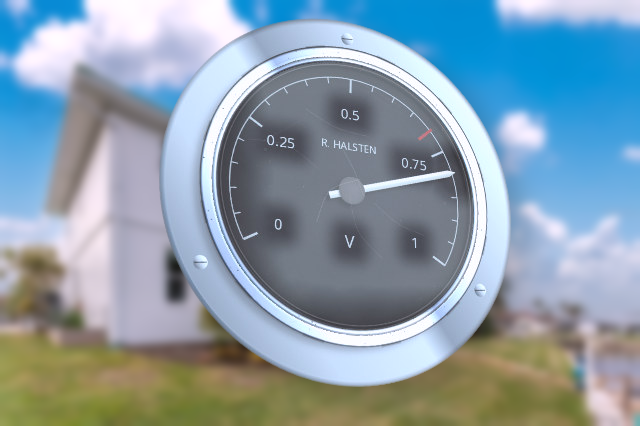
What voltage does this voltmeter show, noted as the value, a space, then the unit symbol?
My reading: 0.8 V
